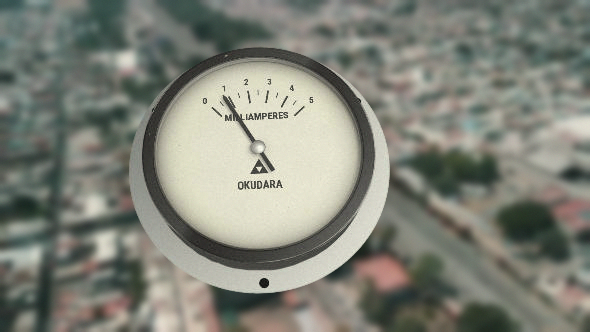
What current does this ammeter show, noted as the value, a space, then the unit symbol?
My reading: 0.75 mA
